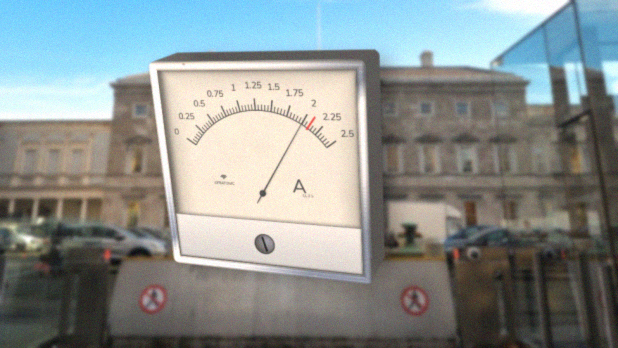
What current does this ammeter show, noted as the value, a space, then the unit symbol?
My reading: 2 A
